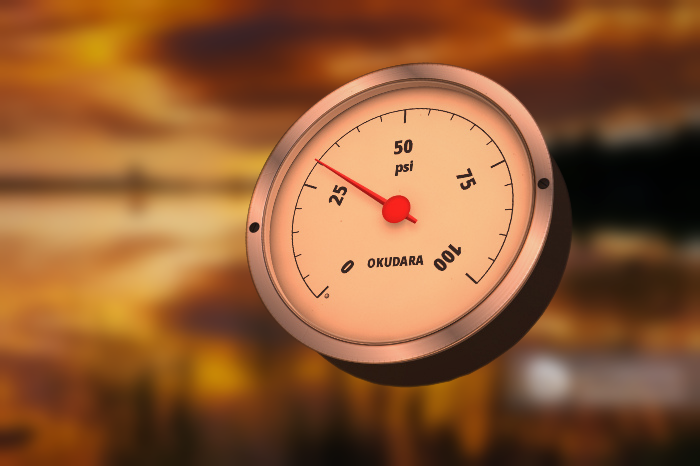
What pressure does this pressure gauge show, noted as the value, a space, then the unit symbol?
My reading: 30 psi
